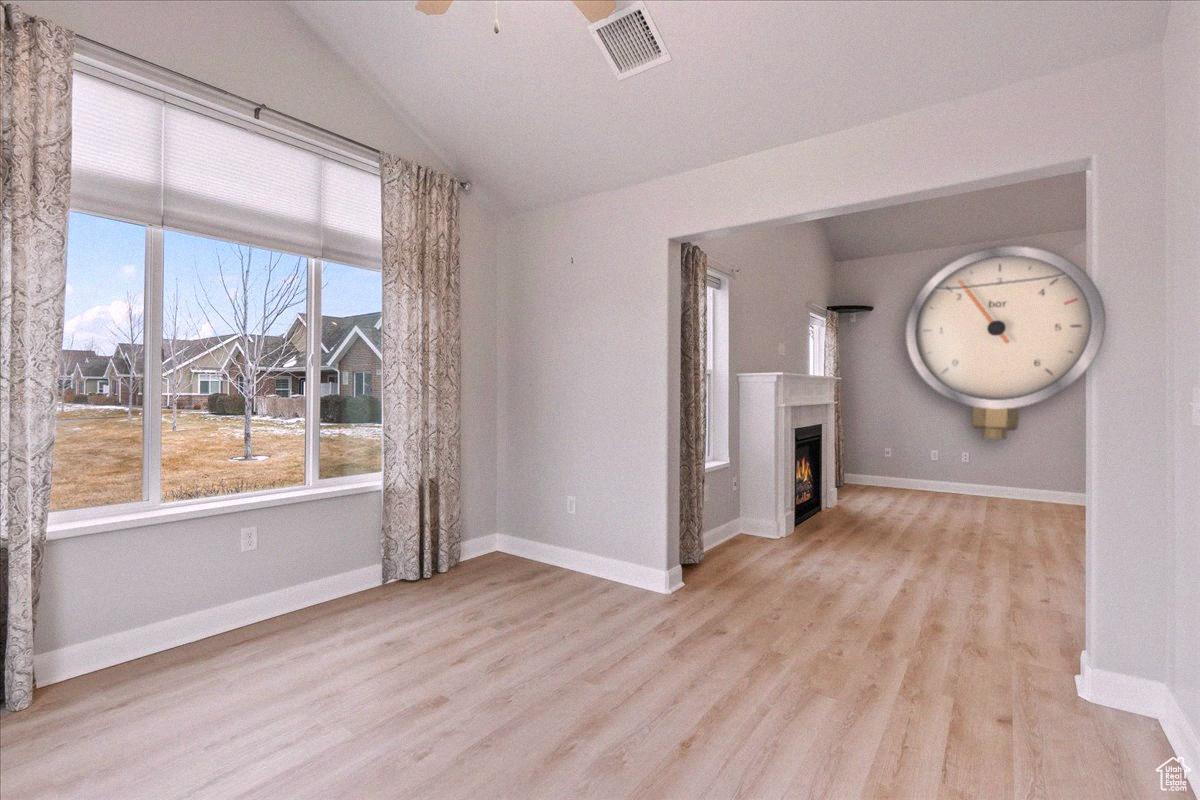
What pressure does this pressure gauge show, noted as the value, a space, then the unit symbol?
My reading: 2.25 bar
